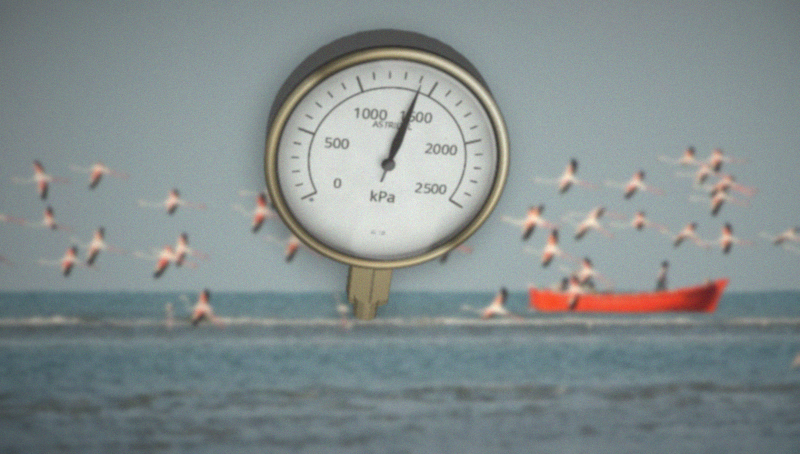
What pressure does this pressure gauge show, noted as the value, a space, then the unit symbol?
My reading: 1400 kPa
